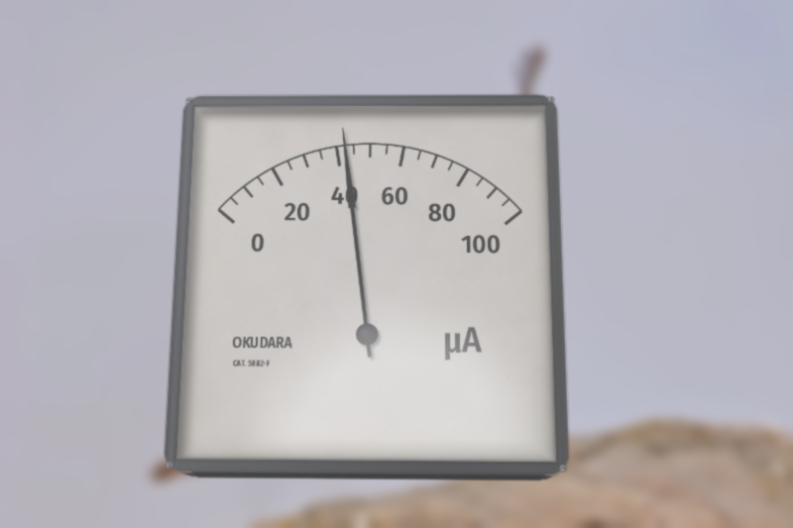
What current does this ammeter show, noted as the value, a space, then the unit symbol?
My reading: 42.5 µA
